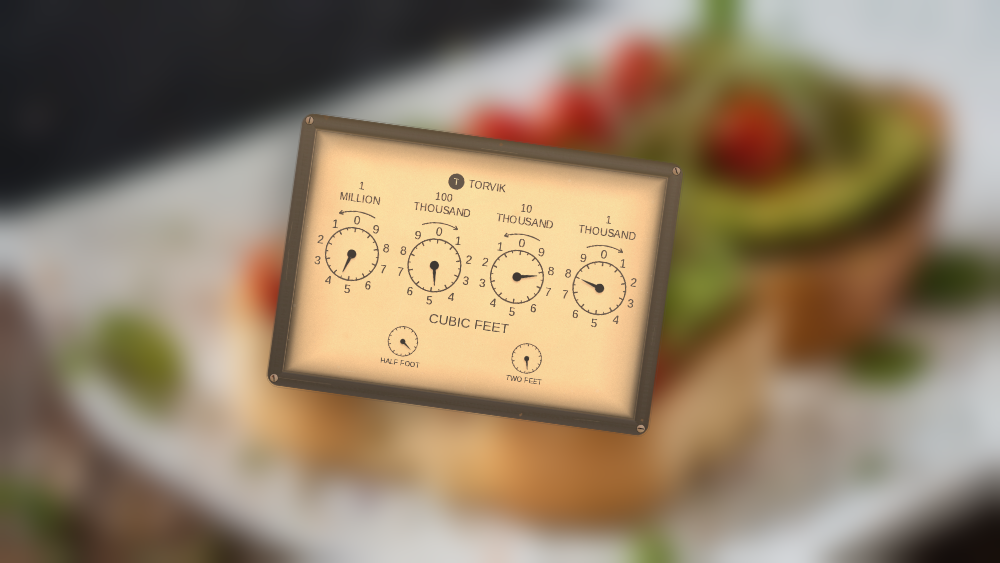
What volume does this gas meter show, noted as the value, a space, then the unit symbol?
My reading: 447800 ft³
